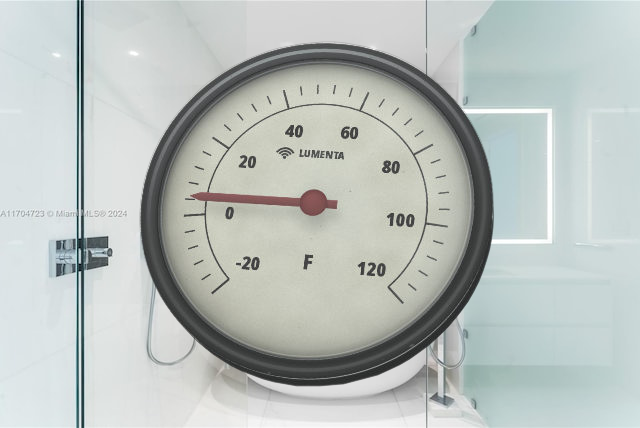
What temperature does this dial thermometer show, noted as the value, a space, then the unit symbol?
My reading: 4 °F
